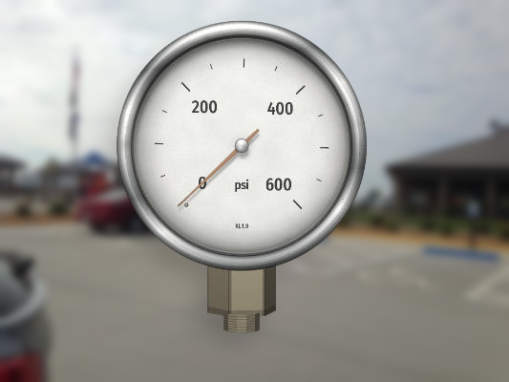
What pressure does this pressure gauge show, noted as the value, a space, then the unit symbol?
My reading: 0 psi
